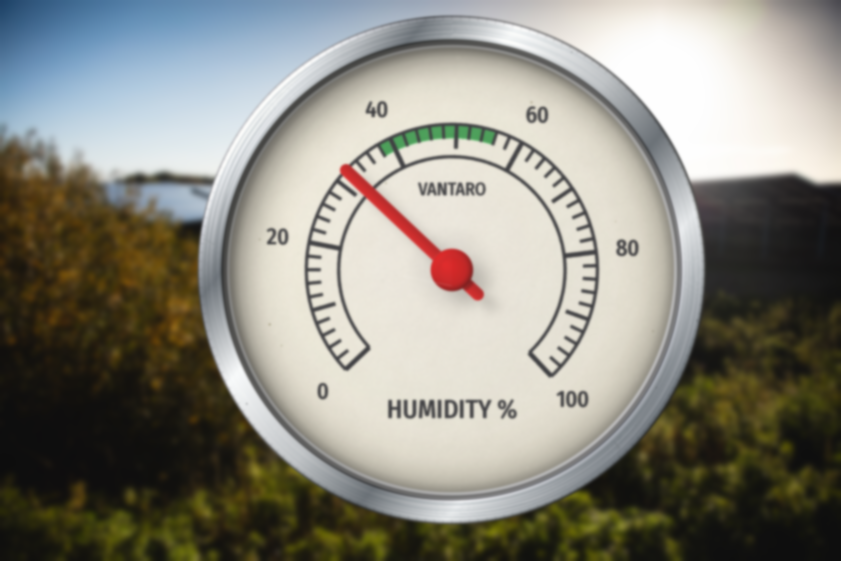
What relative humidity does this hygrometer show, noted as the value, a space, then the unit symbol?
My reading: 32 %
